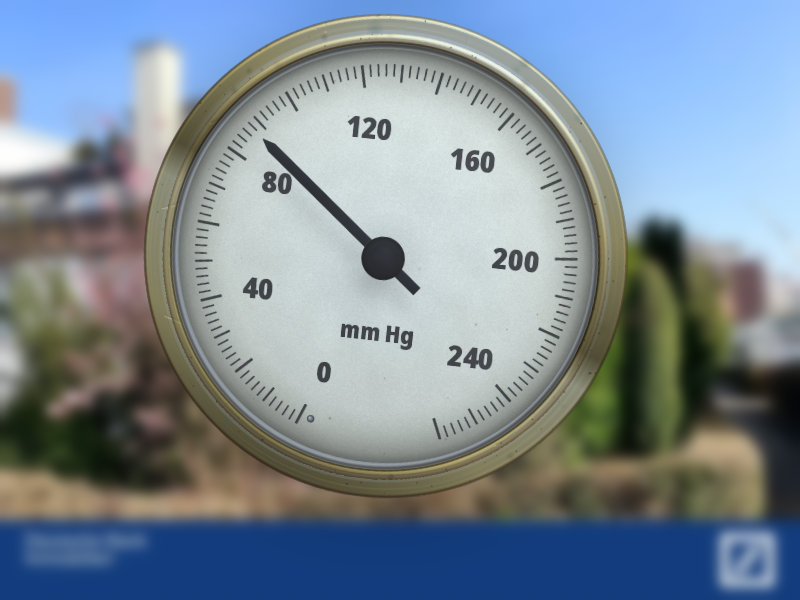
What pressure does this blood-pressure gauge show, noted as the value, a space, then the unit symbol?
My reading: 88 mmHg
